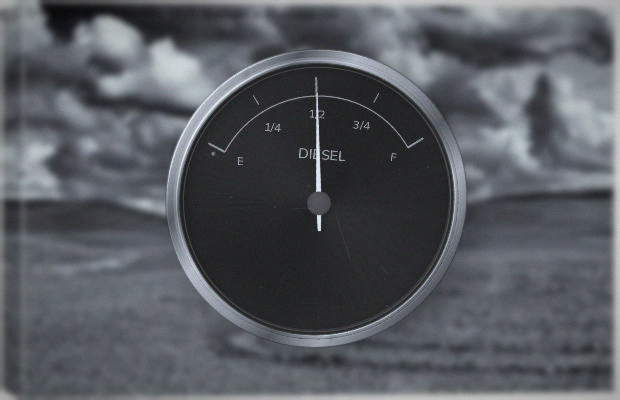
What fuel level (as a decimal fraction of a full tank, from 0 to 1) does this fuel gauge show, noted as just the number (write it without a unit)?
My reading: 0.5
